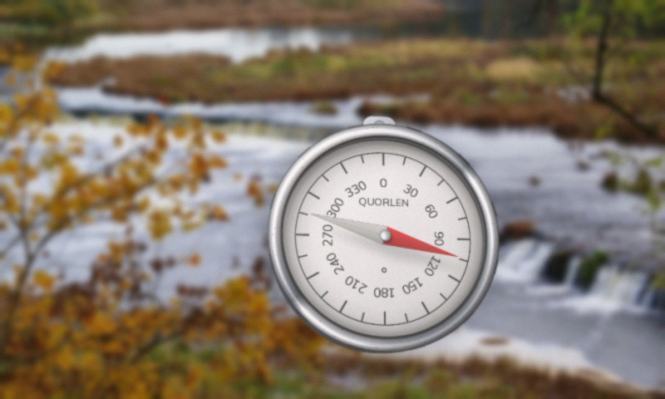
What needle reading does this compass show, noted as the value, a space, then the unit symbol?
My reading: 105 °
